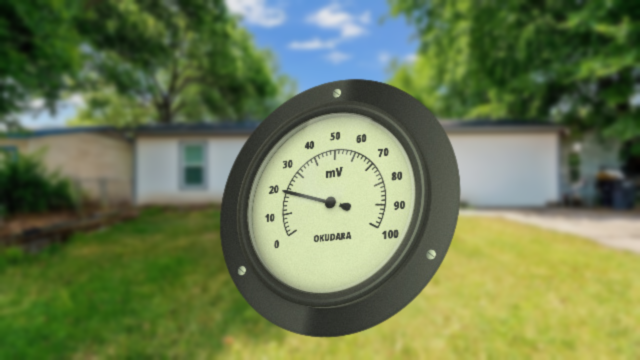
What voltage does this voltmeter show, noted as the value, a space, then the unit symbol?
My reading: 20 mV
